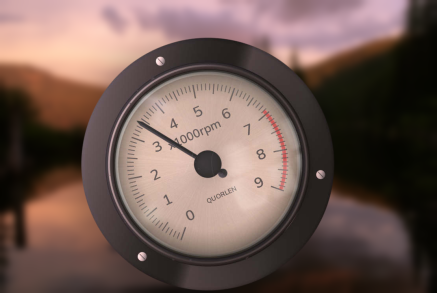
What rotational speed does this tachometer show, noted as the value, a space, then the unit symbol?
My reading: 3400 rpm
